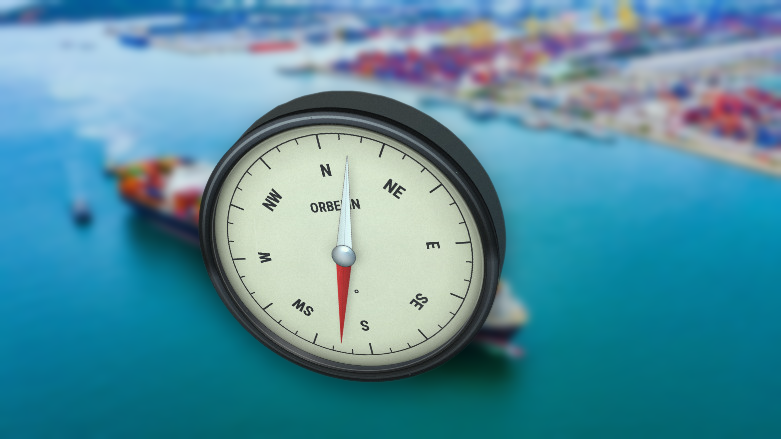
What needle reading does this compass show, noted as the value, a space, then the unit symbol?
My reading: 195 °
